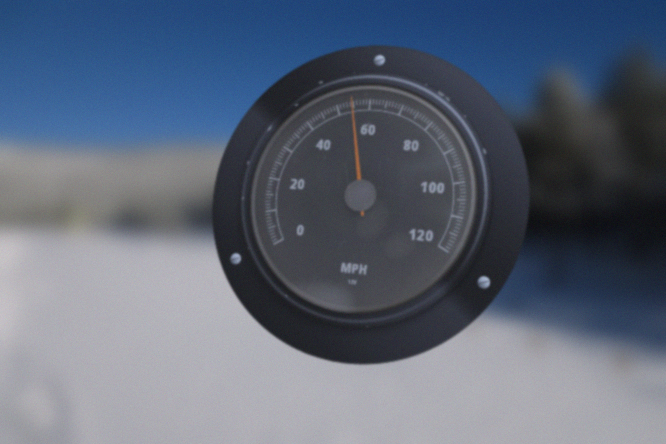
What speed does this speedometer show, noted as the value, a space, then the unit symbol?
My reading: 55 mph
